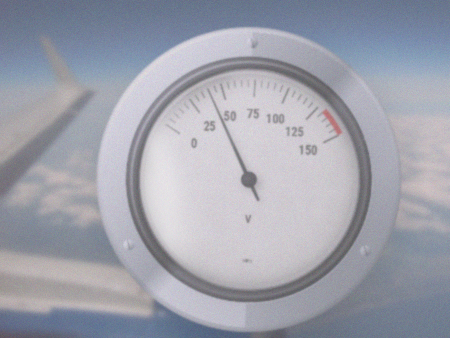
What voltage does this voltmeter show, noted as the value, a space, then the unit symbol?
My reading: 40 V
